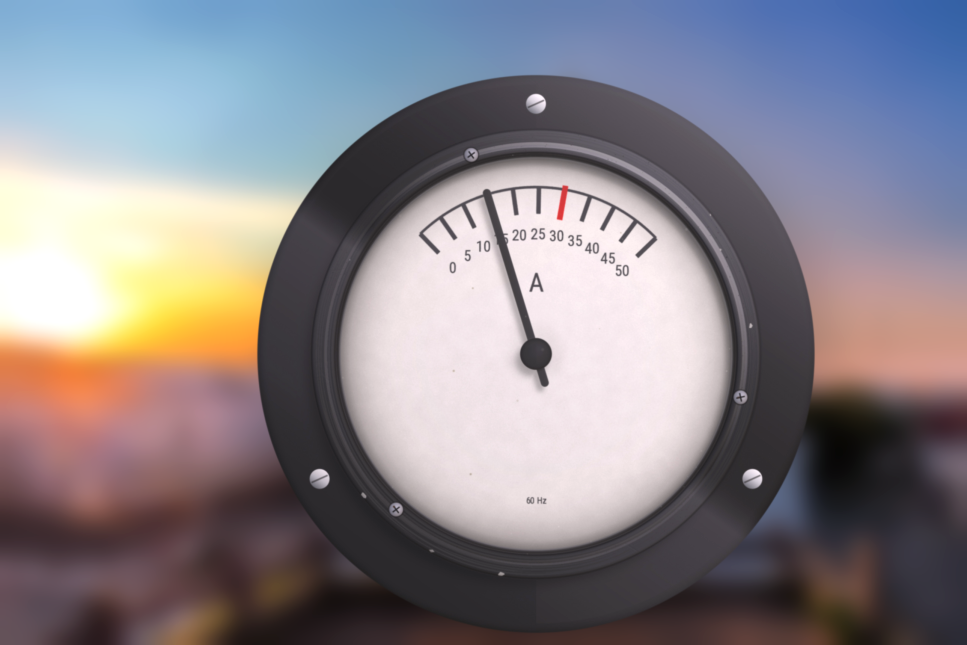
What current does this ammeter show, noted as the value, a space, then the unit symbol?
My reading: 15 A
